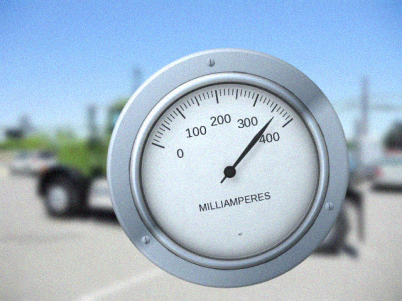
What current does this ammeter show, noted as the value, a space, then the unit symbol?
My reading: 360 mA
